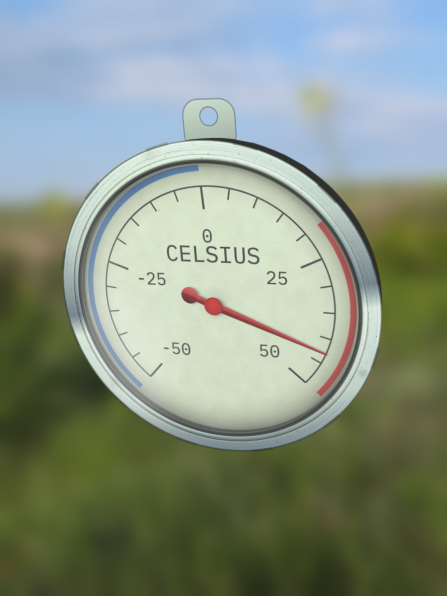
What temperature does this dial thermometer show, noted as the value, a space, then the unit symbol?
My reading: 42.5 °C
